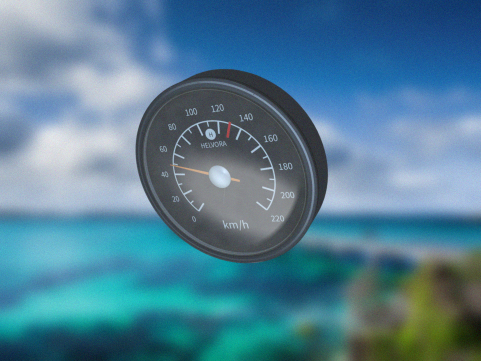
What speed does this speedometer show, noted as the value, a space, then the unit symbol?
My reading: 50 km/h
